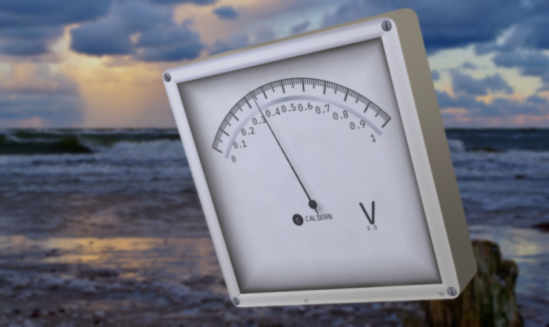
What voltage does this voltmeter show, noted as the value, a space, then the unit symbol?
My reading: 0.35 V
